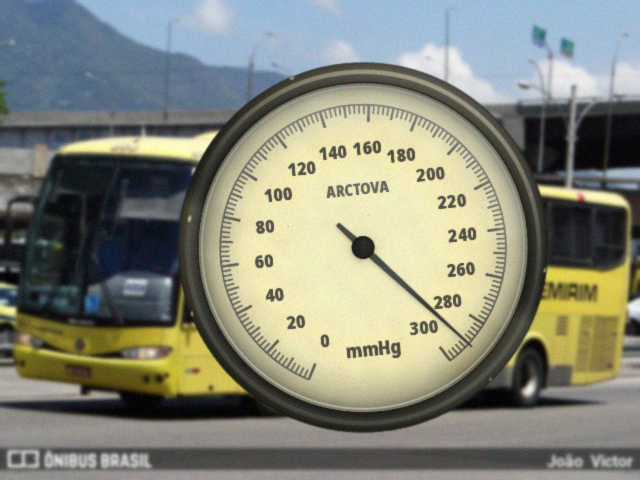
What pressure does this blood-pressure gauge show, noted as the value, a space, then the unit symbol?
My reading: 290 mmHg
